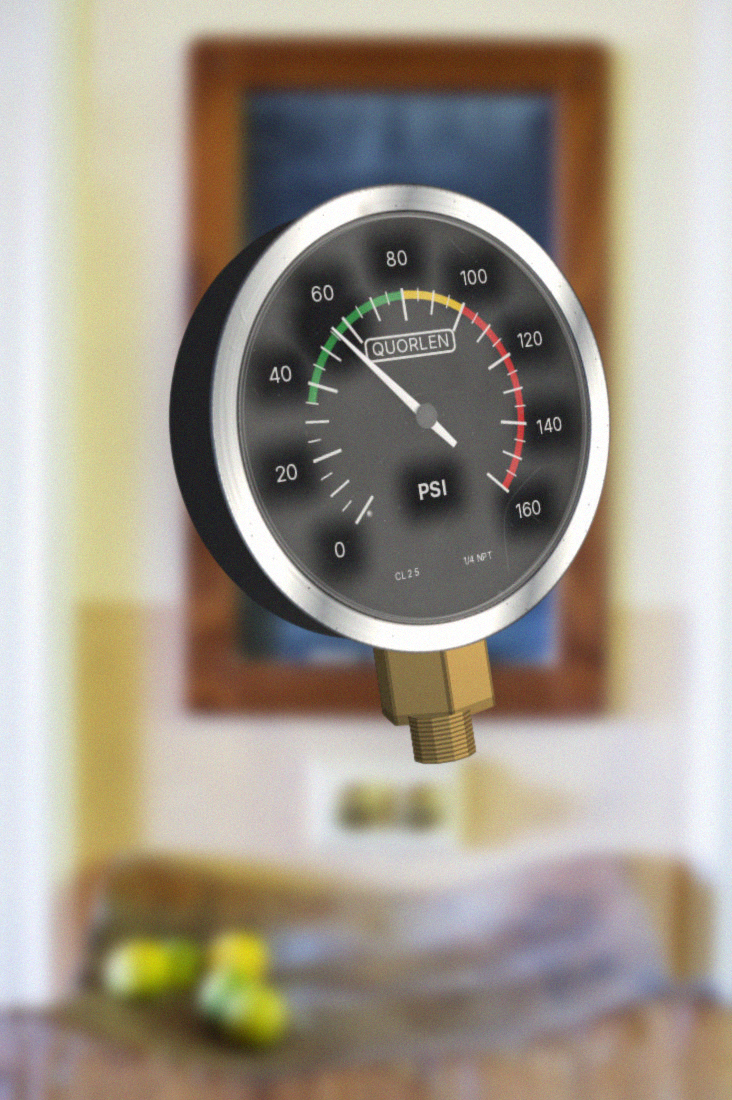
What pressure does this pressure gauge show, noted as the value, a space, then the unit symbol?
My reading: 55 psi
